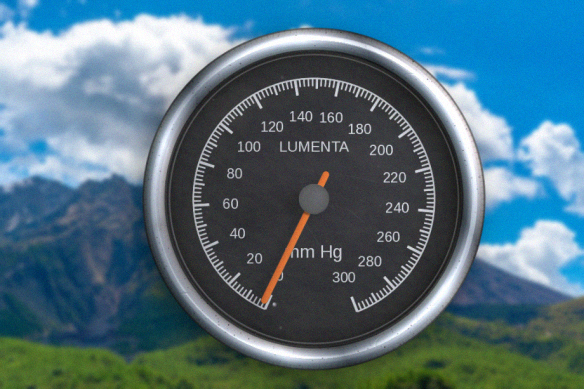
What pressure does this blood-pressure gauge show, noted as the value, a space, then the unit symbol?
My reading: 2 mmHg
